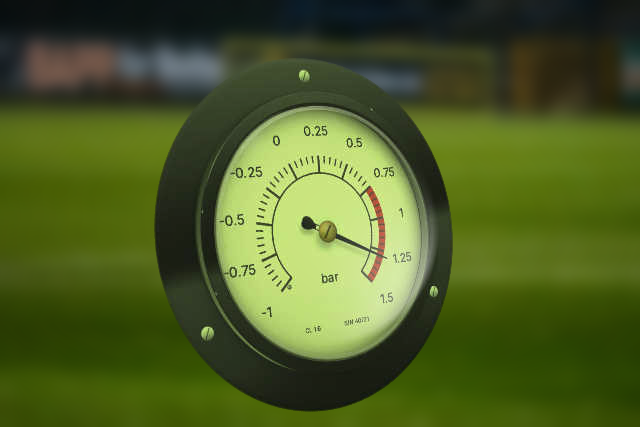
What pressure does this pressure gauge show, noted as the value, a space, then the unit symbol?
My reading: 1.3 bar
